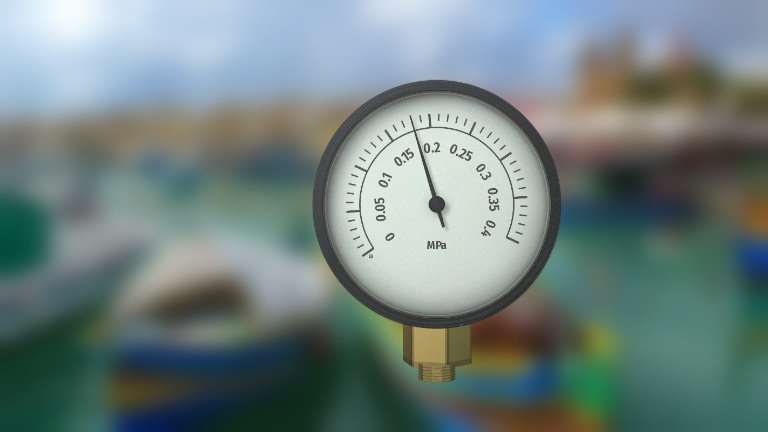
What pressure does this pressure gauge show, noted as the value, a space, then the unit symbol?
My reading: 0.18 MPa
